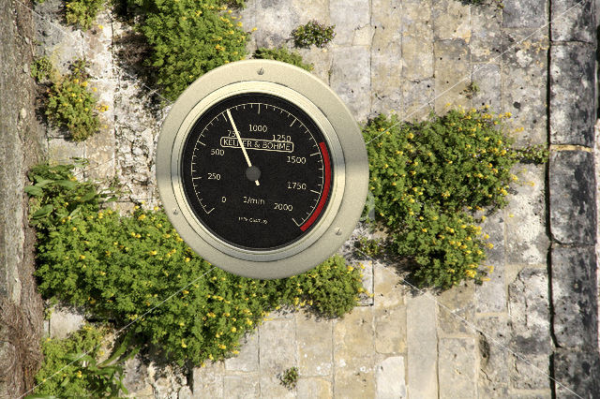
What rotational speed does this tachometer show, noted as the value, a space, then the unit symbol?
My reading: 800 rpm
